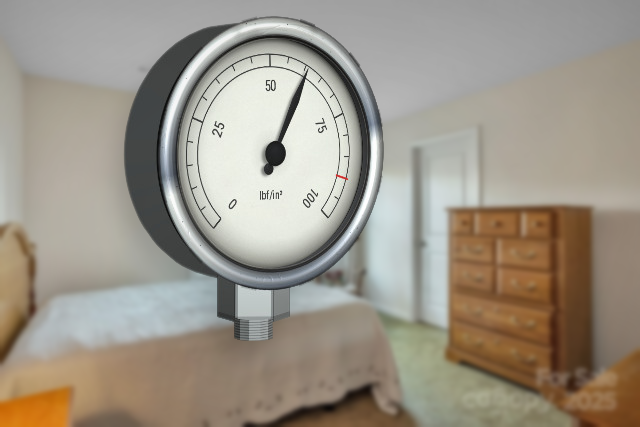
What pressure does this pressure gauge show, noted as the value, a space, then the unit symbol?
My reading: 60 psi
